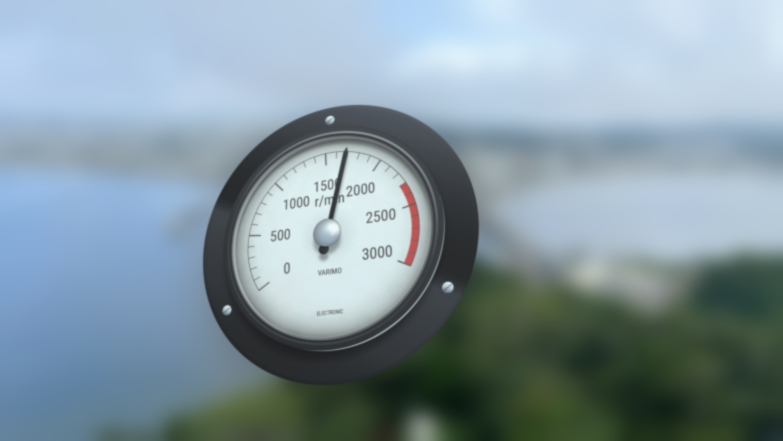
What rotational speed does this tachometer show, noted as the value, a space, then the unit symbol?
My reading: 1700 rpm
